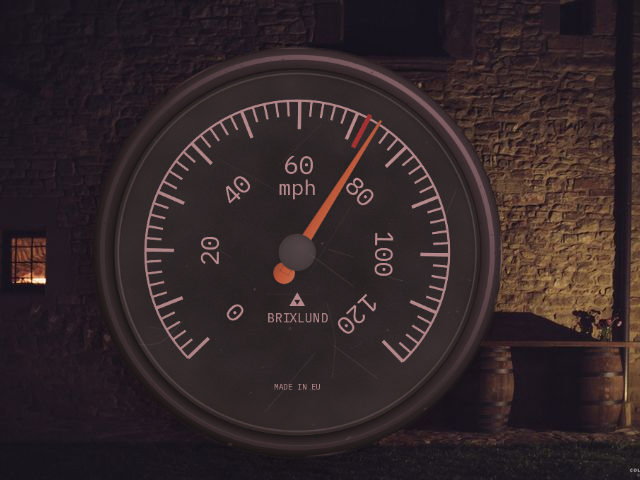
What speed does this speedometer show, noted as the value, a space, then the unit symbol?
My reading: 74 mph
